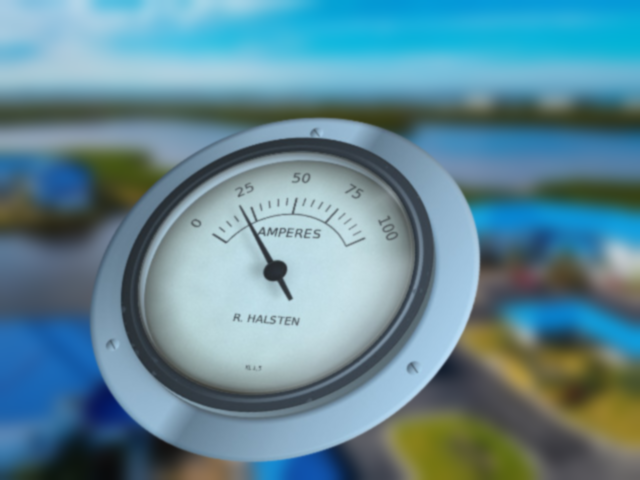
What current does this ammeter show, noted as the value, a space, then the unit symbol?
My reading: 20 A
